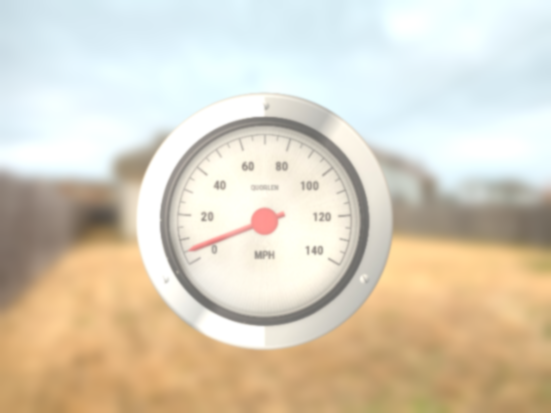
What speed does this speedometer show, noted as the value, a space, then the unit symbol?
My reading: 5 mph
